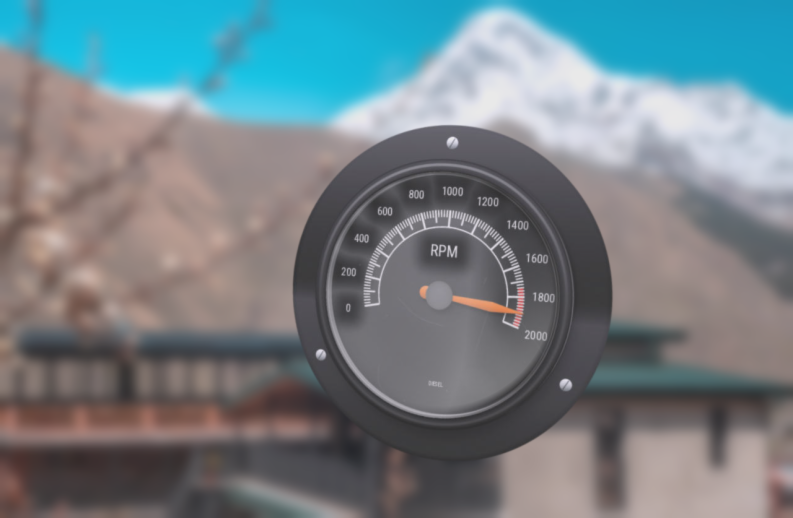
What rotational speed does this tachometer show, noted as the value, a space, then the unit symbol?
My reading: 1900 rpm
